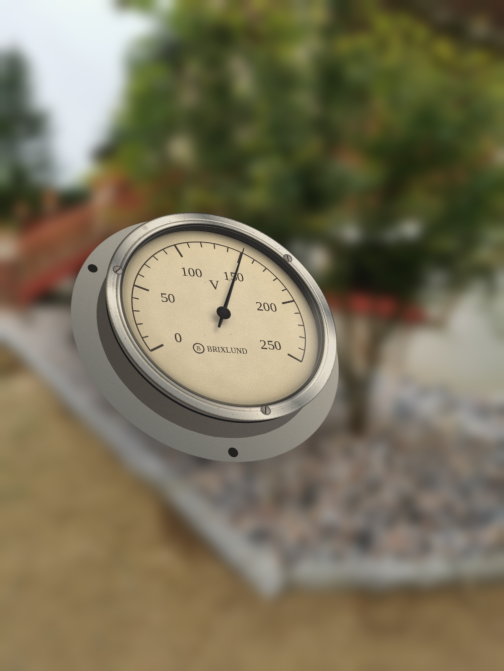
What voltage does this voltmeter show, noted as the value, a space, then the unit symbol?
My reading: 150 V
